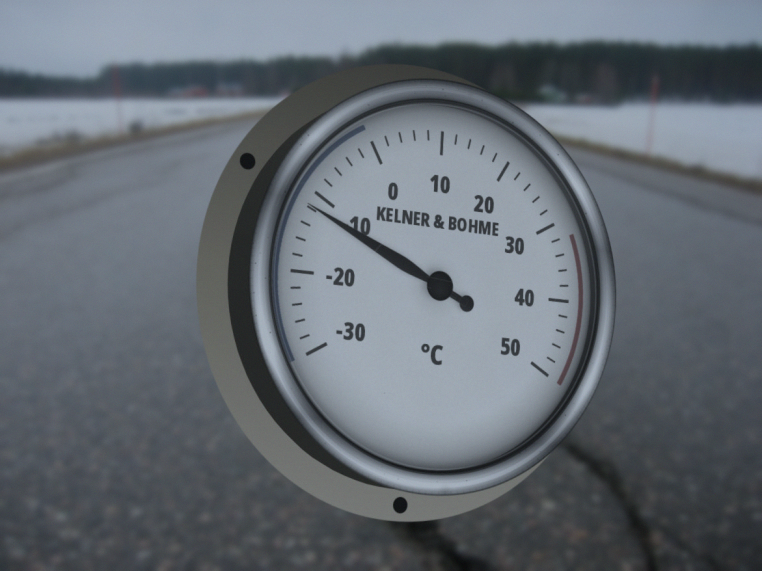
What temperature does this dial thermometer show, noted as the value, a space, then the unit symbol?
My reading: -12 °C
